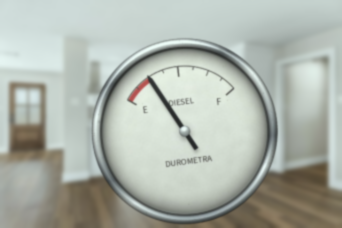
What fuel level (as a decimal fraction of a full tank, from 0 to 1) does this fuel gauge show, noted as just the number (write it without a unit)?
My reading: 0.25
